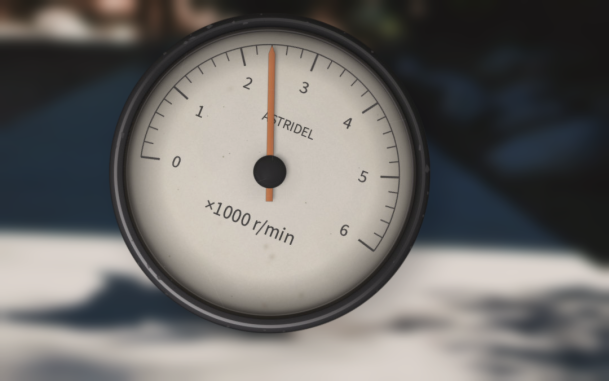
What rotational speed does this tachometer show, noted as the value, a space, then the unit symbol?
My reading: 2400 rpm
